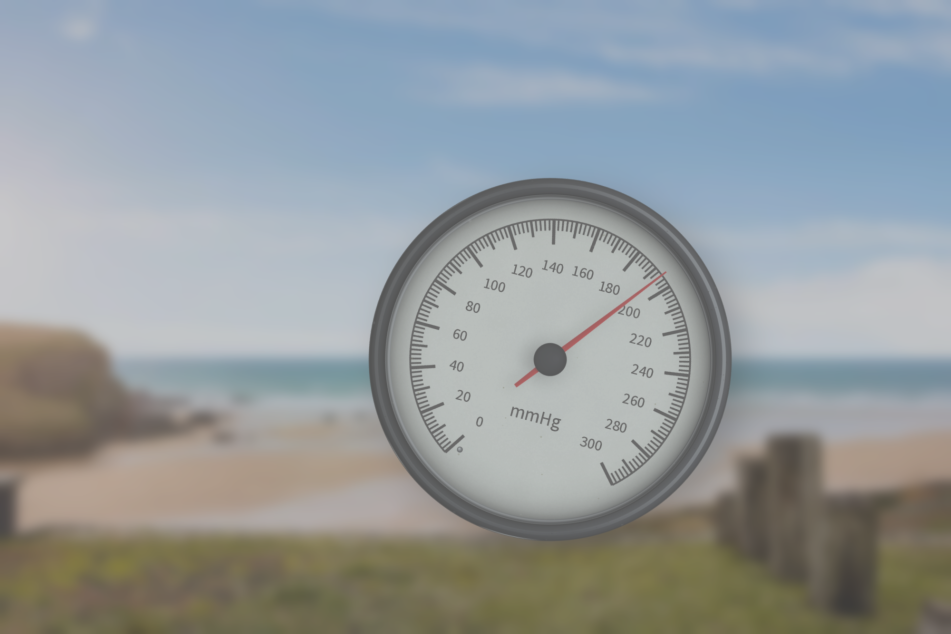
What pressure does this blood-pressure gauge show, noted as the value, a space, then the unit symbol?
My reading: 194 mmHg
